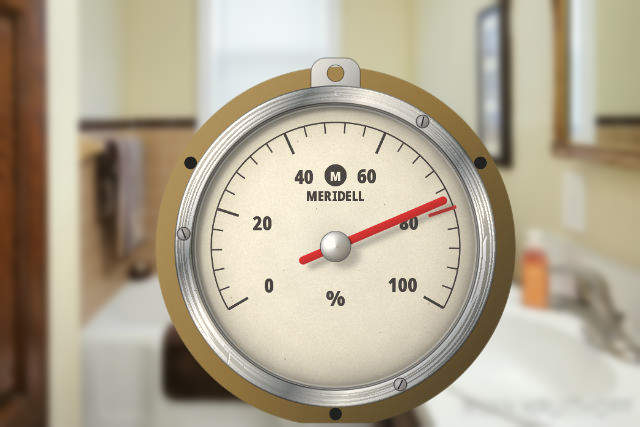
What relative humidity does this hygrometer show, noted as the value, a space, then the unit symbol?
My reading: 78 %
